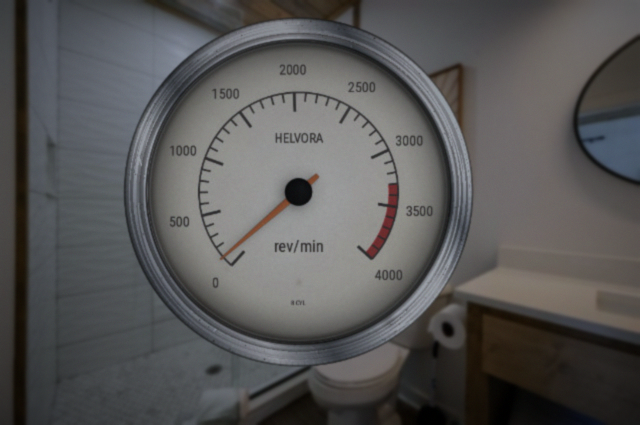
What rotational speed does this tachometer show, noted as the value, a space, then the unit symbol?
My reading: 100 rpm
